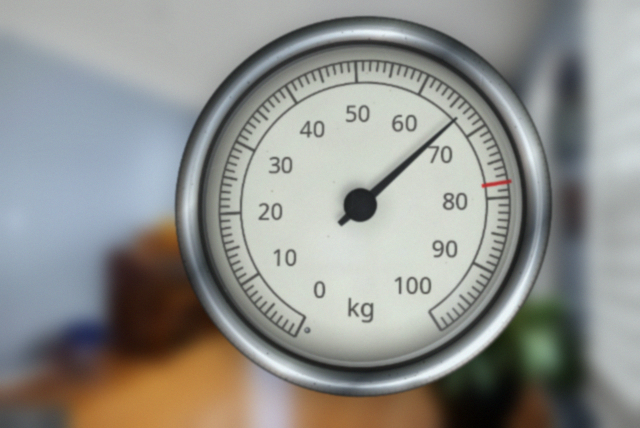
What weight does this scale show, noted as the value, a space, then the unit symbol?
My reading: 67 kg
